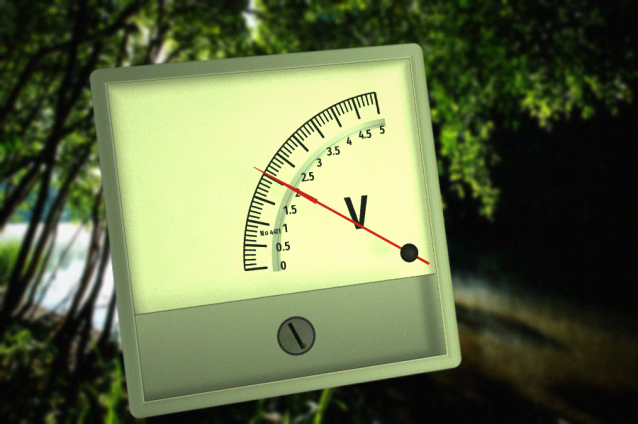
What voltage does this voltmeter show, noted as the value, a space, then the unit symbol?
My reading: 2 V
